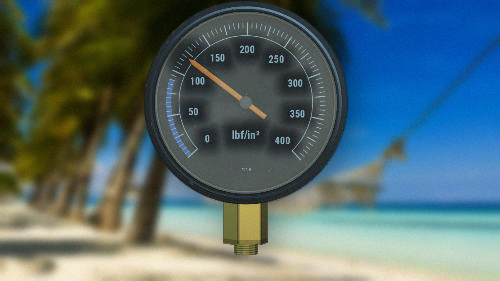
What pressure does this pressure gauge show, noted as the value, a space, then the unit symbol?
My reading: 120 psi
